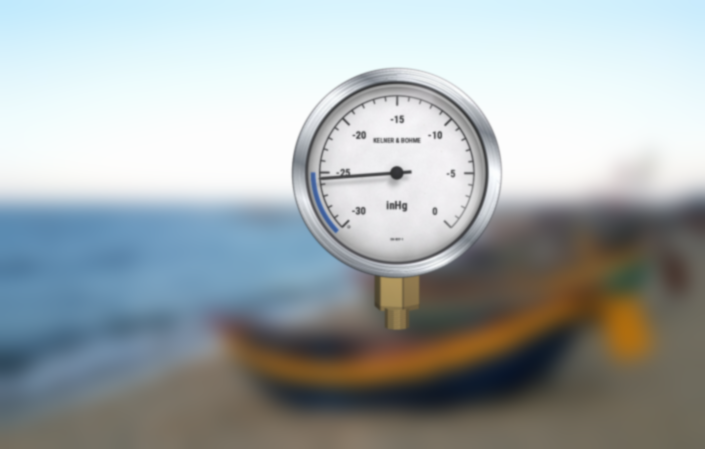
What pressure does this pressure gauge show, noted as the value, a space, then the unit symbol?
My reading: -25.5 inHg
